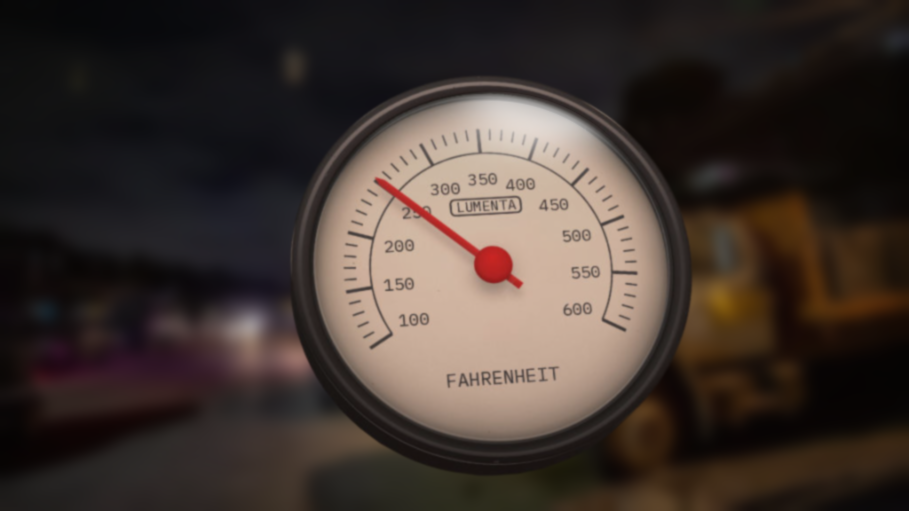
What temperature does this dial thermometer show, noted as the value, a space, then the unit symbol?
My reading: 250 °F
